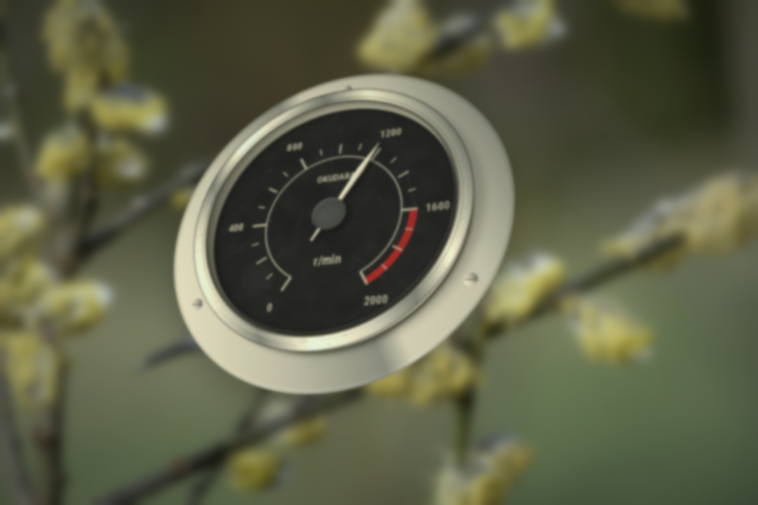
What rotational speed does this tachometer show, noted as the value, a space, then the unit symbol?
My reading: 1200 rpm
